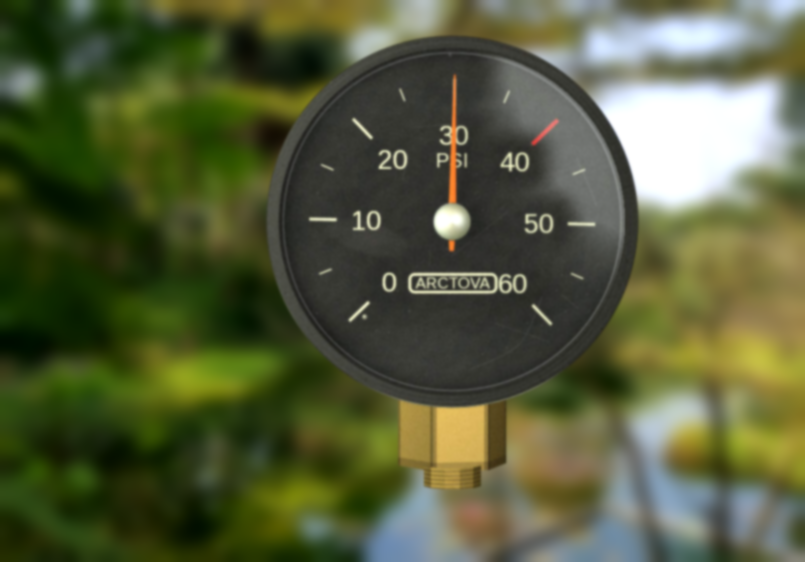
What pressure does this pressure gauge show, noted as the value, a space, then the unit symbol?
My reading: 30 psi
